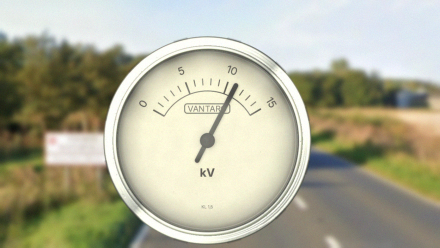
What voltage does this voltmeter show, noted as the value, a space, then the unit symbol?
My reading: 11 kV
